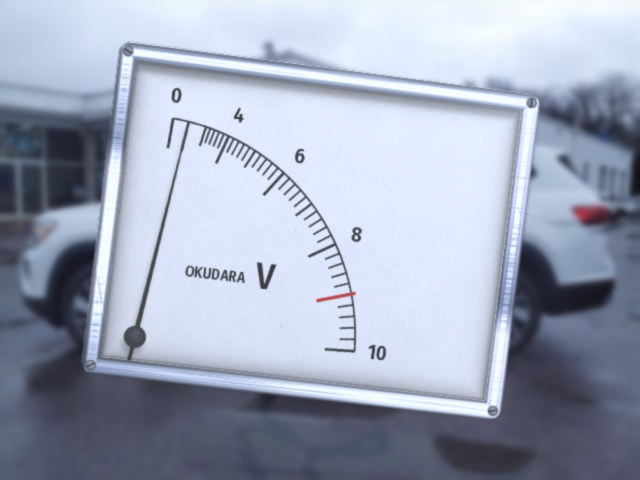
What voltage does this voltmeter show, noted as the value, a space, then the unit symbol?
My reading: 2 V
